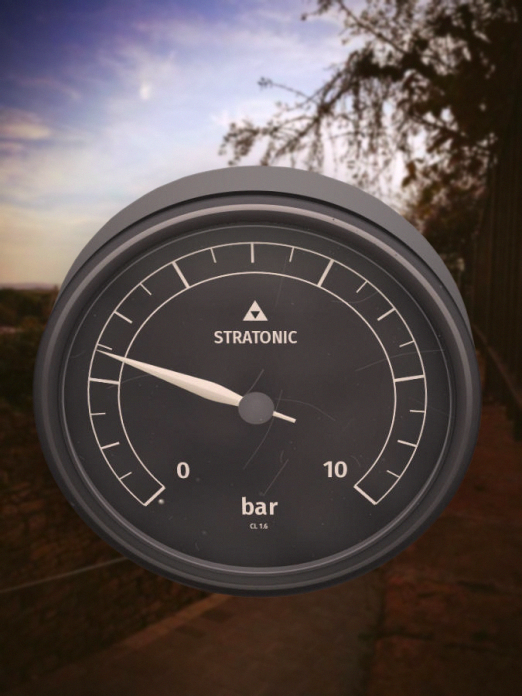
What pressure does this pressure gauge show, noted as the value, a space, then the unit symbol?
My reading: 2.5 bar
